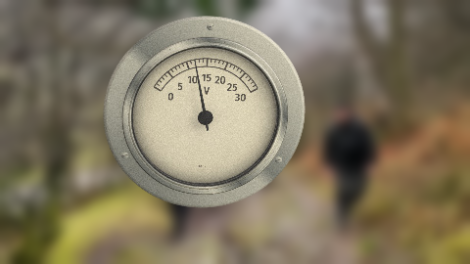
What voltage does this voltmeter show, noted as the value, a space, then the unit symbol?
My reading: 12 V
